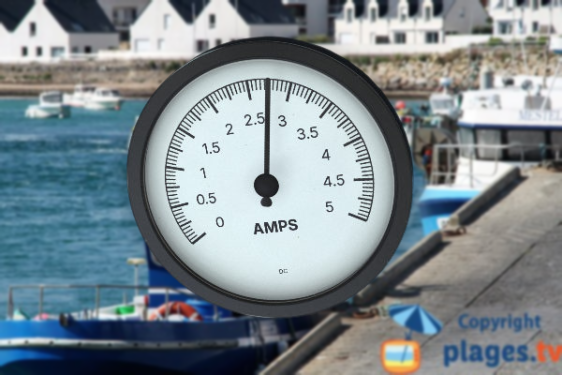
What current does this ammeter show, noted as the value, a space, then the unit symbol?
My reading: 2.75 A
